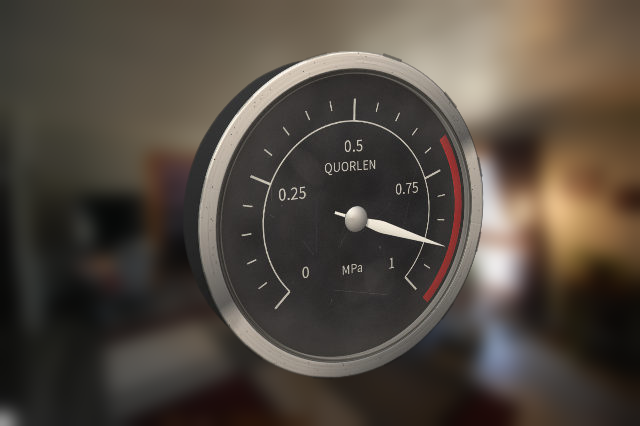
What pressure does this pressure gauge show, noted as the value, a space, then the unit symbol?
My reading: 0.9 MPa
